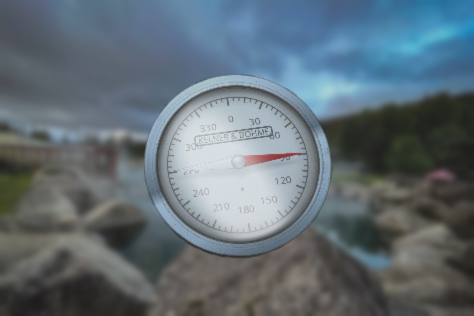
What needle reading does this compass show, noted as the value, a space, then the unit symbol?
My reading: 90 °
